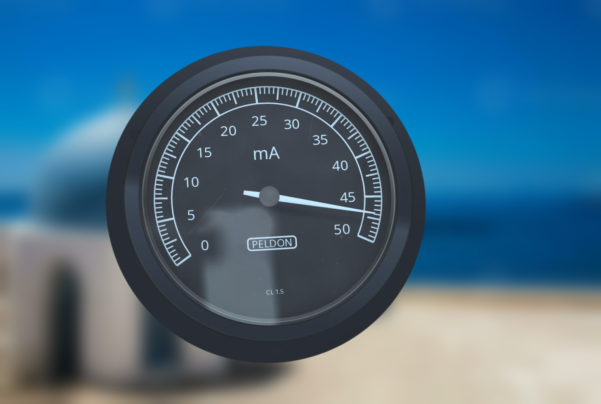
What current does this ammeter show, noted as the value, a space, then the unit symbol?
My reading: 47 mA
